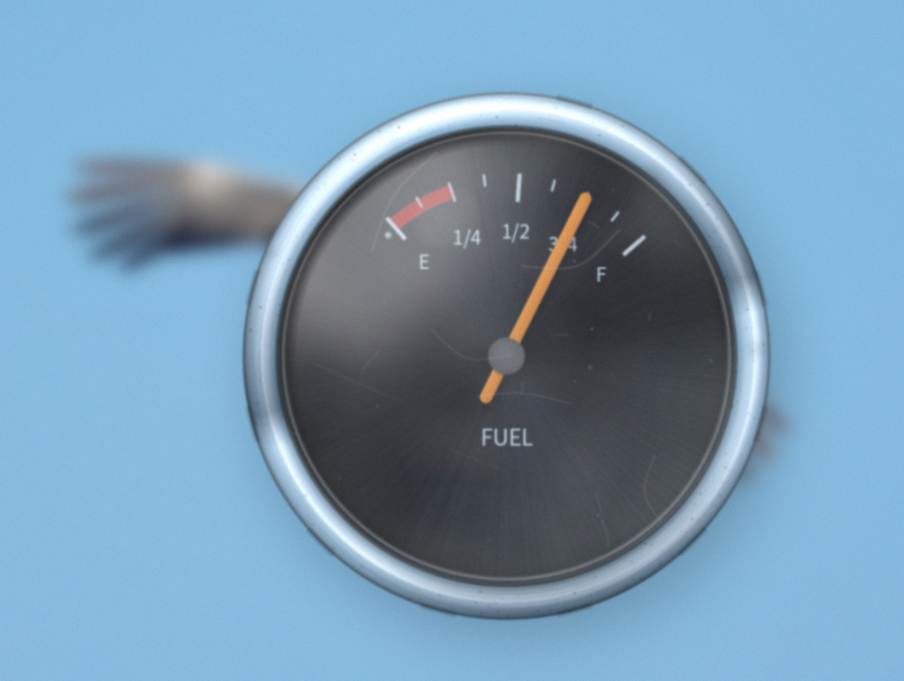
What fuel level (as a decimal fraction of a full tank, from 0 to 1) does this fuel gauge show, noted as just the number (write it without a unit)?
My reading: 0.75
